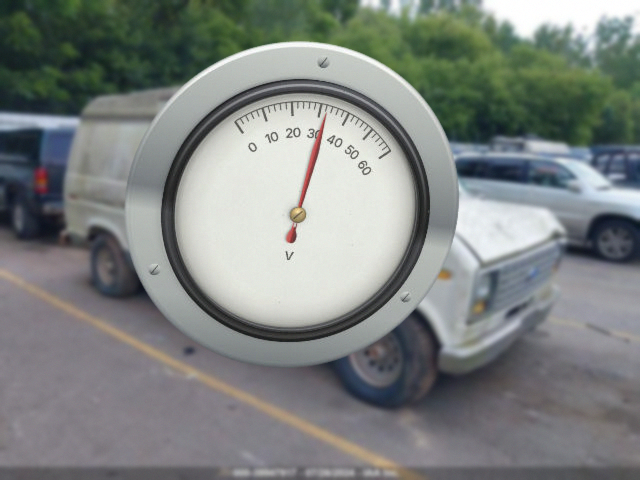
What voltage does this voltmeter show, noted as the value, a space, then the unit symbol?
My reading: 32 V
